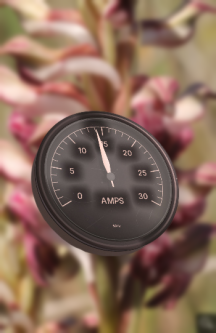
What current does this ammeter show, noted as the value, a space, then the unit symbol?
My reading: 14 A
